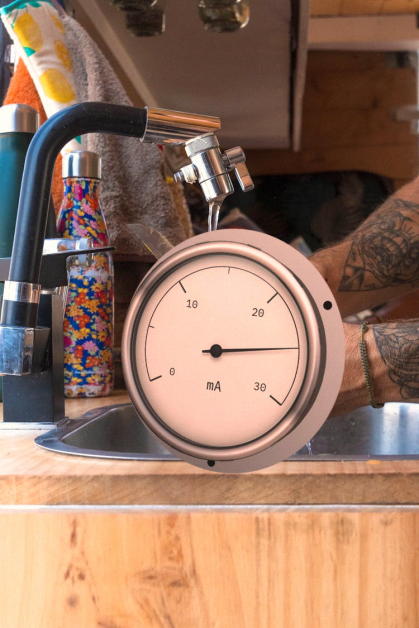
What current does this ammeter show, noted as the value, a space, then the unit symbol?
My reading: 25 mA
